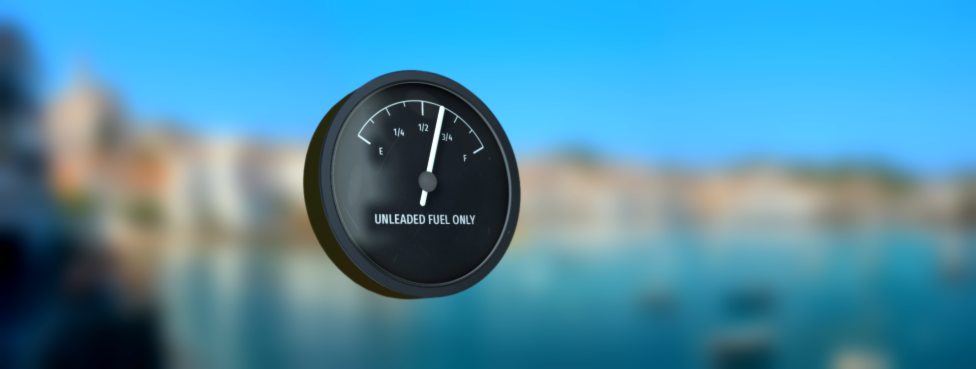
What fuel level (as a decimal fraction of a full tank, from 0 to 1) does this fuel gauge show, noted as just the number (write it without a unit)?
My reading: 0.625
